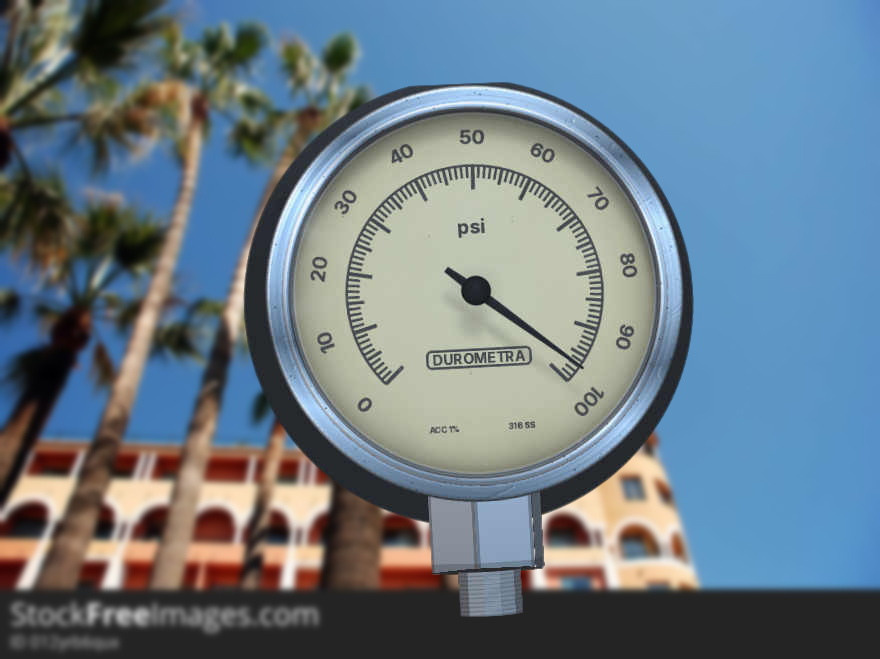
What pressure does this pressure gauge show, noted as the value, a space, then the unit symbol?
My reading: 97 psi
